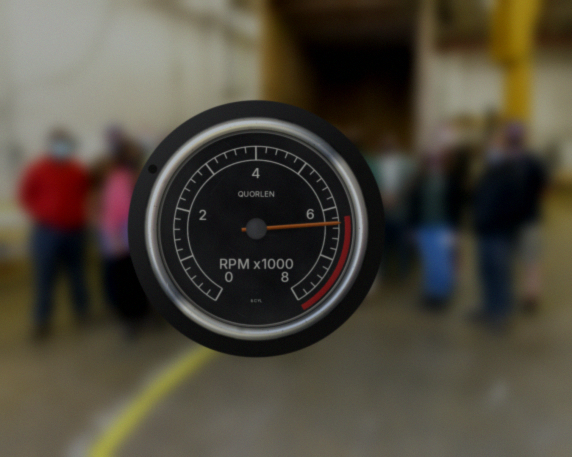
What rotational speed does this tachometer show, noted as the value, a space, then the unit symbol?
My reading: 6300 rpm
